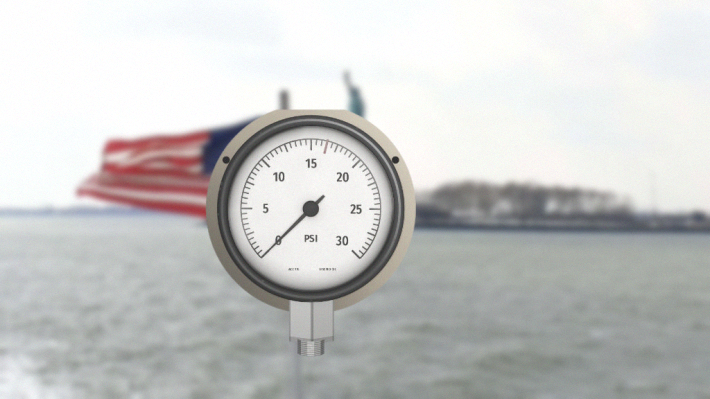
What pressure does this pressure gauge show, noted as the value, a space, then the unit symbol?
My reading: 0 psi
